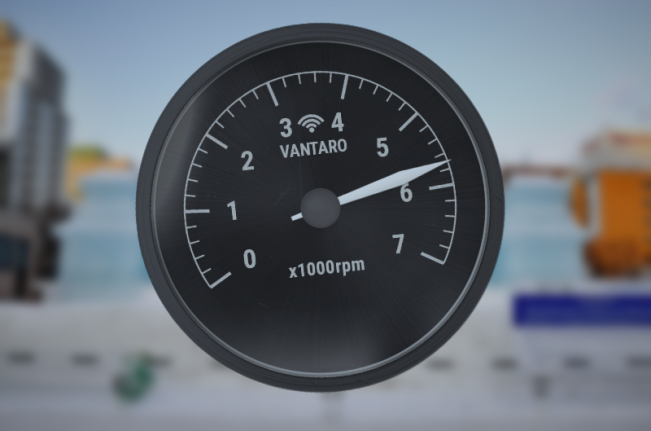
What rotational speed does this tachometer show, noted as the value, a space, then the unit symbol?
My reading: 5700 rpm
